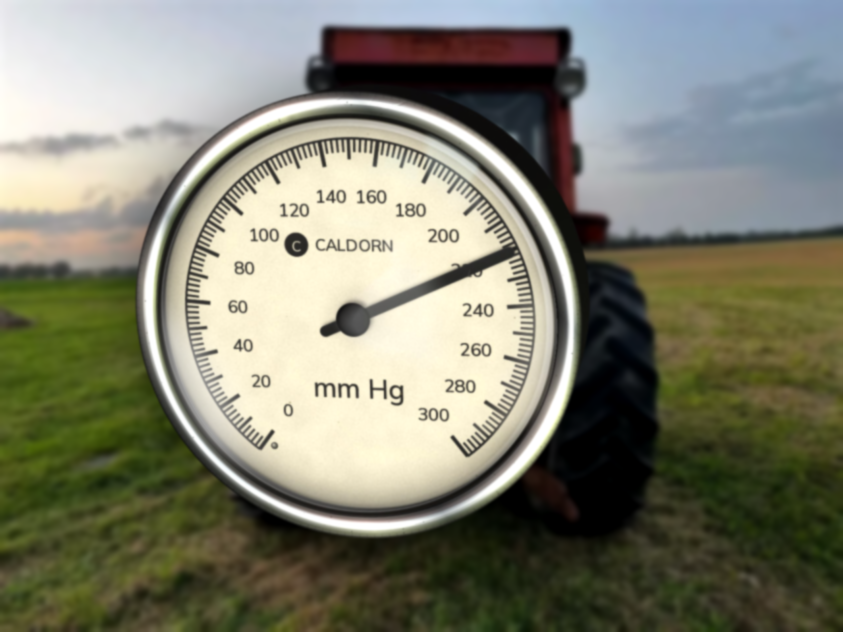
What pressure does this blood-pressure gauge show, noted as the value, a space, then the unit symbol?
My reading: 220 mmHg
